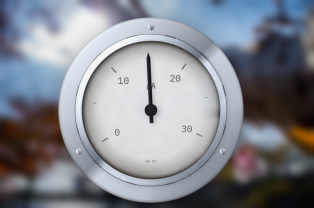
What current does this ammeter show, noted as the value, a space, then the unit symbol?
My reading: 15 µA
